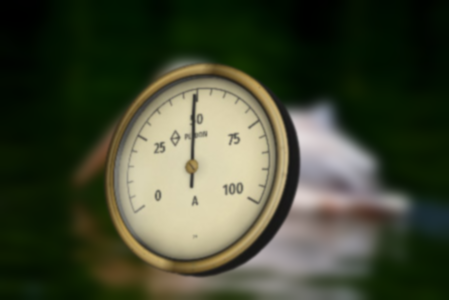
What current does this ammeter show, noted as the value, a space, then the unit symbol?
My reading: 50 A
